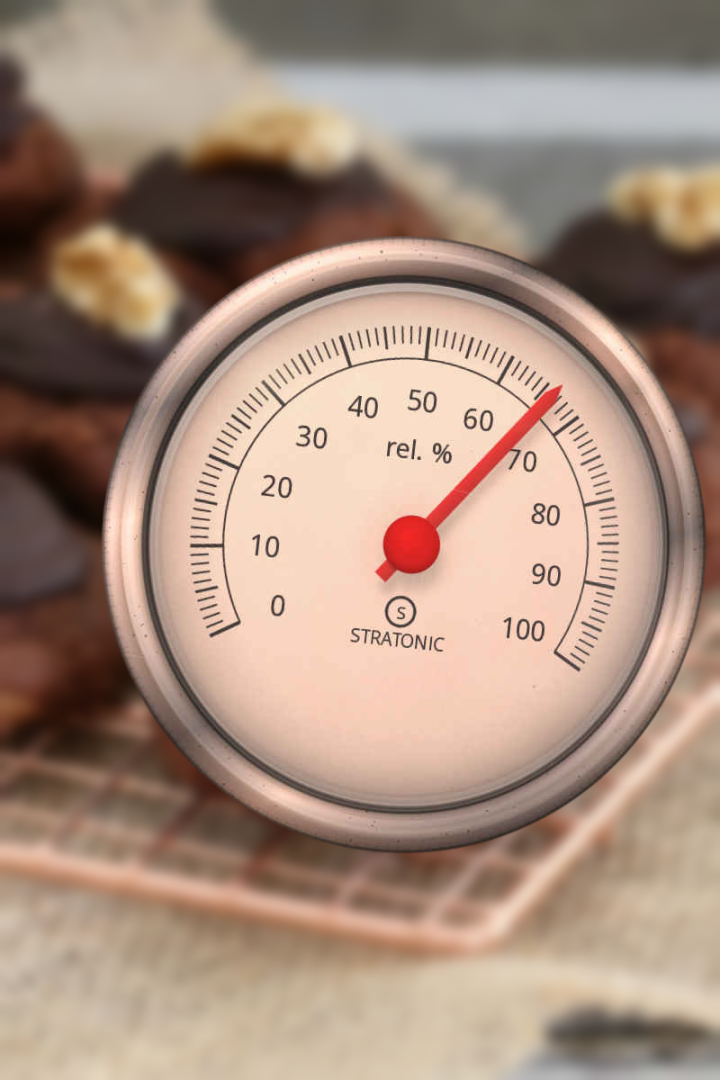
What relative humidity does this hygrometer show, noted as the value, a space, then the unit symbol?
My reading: 66 %
